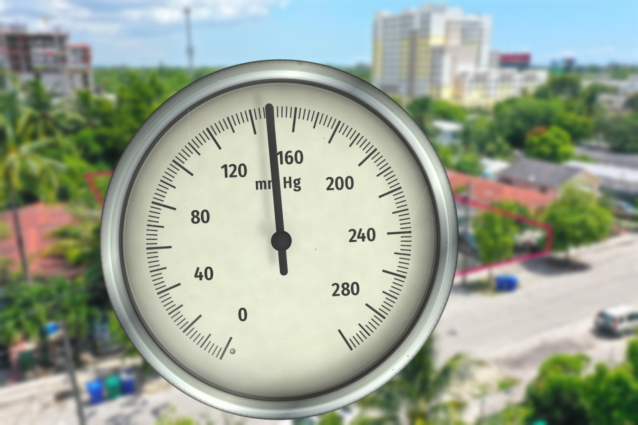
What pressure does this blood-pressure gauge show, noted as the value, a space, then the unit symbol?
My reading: 148 mmHg
